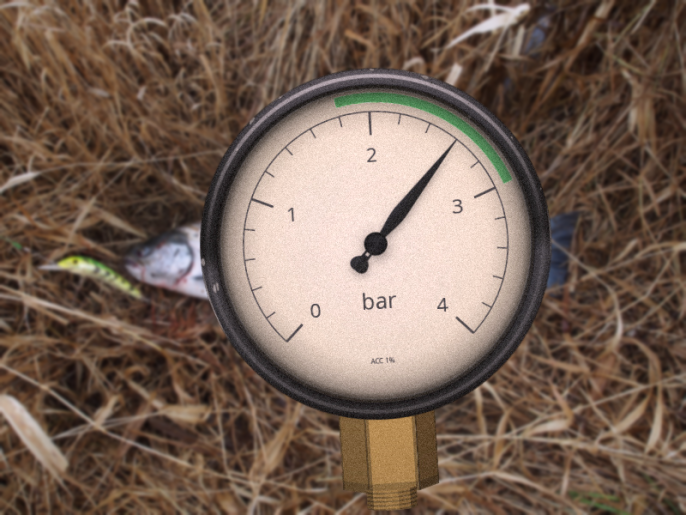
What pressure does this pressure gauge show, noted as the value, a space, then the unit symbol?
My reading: 2.6 bar
